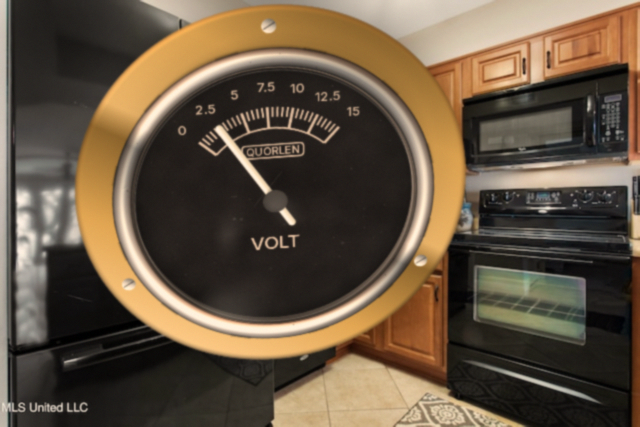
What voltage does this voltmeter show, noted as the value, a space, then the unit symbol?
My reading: 2.5 V
